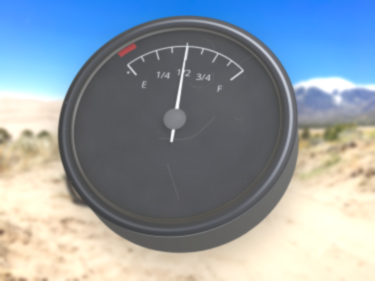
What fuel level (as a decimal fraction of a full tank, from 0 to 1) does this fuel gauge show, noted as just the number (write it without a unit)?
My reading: 0.5
